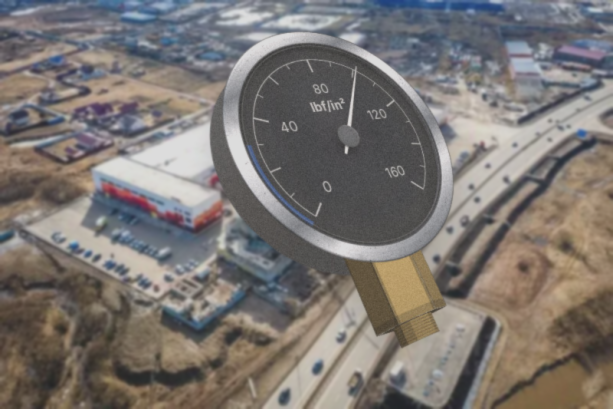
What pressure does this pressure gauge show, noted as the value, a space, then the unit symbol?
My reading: 100 psi
